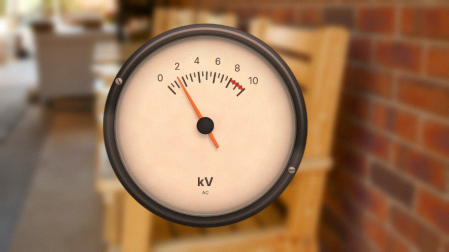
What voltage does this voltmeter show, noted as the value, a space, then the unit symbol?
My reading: 1.5 kV
